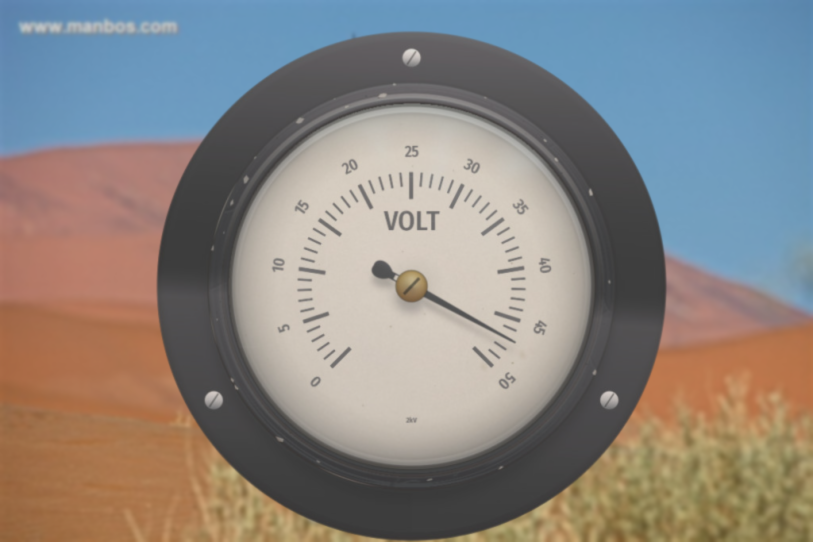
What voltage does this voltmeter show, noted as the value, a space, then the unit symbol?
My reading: 47 V
